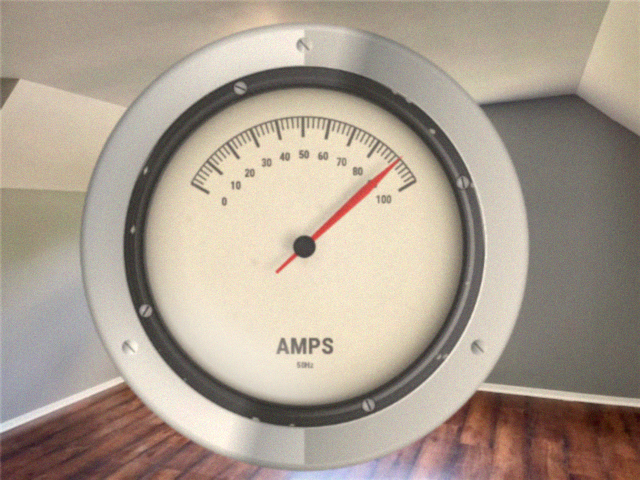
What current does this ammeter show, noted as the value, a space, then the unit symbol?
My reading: 90 A
